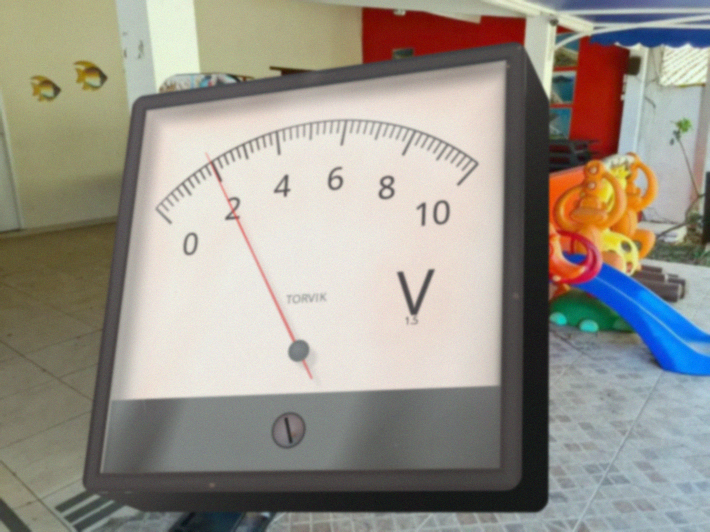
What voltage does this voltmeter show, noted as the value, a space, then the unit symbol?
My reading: 2 V
